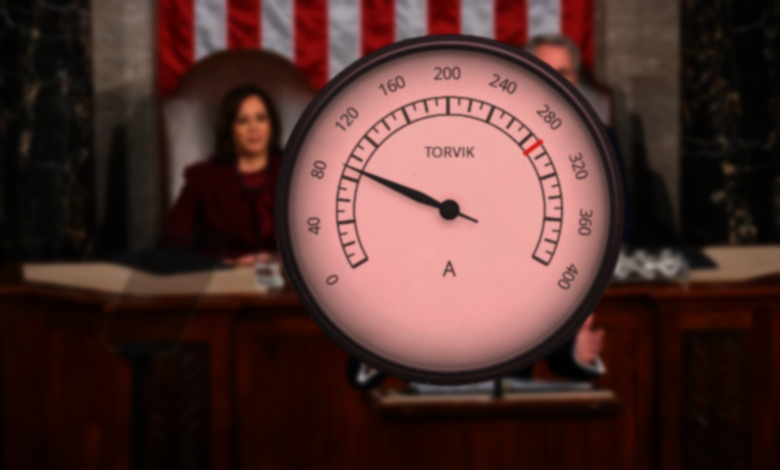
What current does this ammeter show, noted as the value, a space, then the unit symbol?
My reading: 90 A
